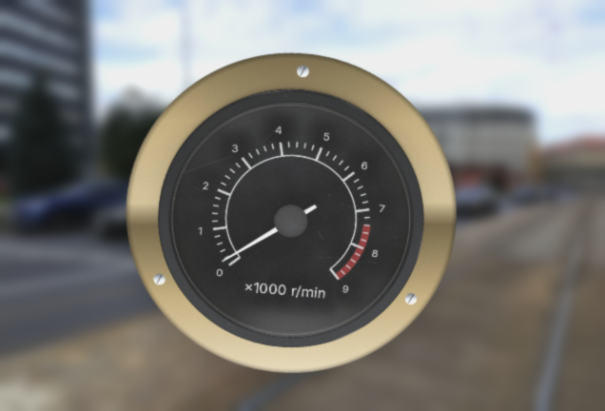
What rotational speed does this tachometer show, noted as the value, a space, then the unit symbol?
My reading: 200 rpm
